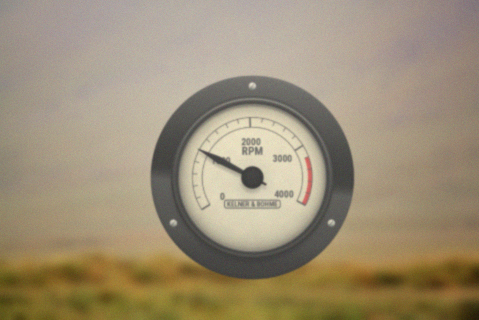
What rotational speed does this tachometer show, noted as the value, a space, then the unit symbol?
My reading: 1000 rpm
